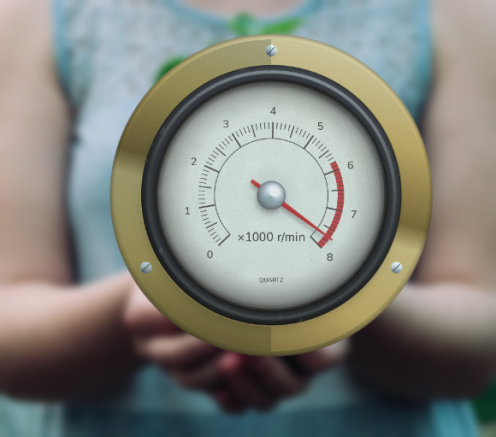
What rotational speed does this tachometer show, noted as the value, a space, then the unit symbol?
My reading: 7700 rpm
